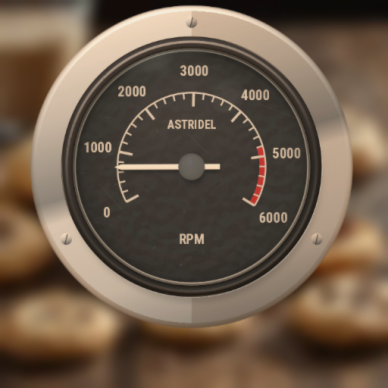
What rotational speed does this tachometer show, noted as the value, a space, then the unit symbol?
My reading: 700 rpm
